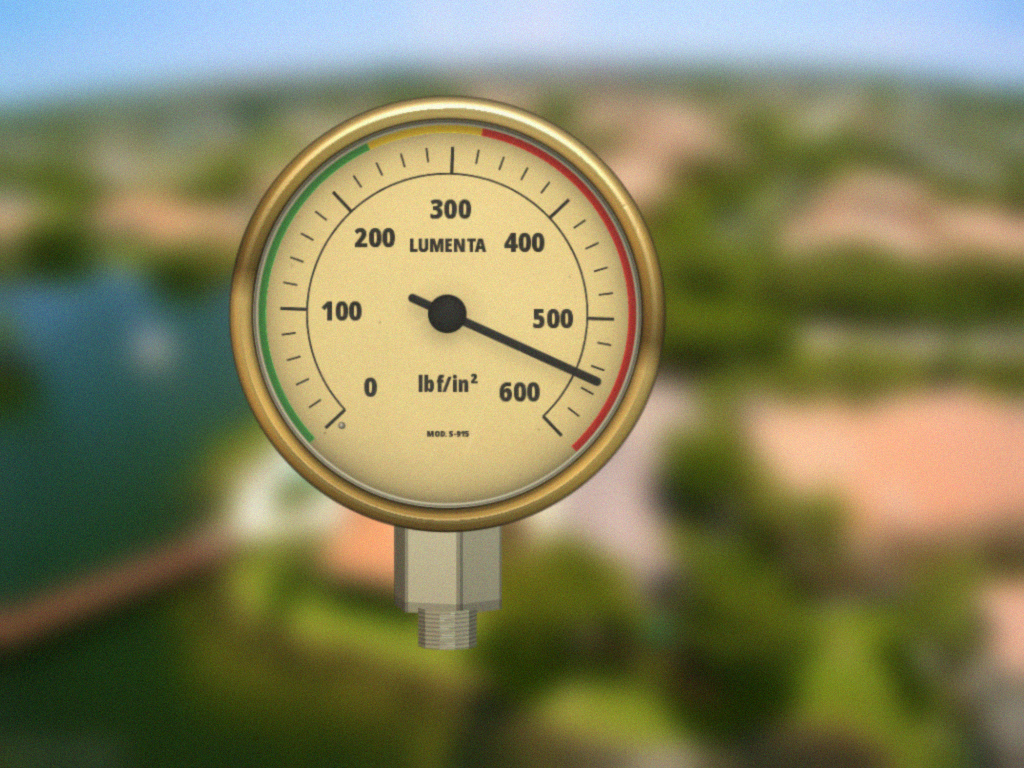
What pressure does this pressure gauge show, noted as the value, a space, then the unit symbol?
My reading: 550 psi
